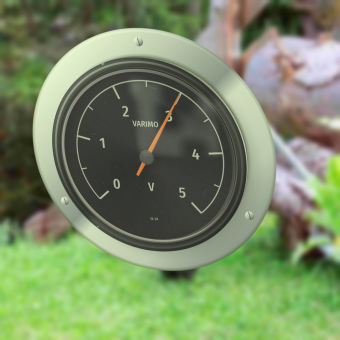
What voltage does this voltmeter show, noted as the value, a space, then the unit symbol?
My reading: 3 V
